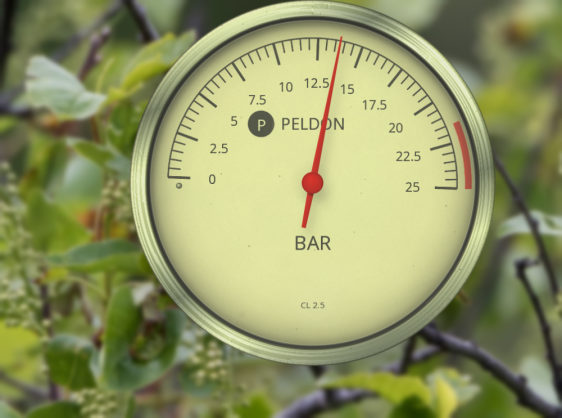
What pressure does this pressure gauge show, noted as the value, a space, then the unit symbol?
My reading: 13.75 bar
